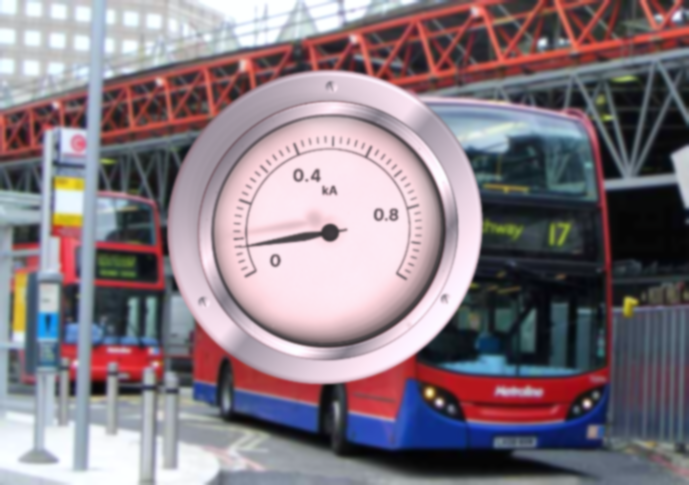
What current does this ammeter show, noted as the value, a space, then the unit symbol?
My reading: 0.08 kA
